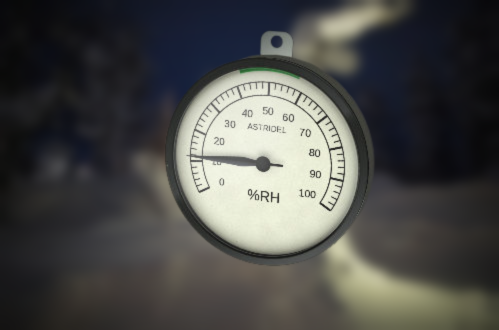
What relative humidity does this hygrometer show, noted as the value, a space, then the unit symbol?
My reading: 12 %
